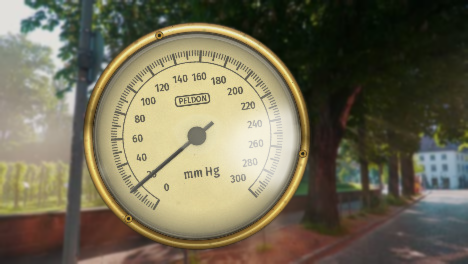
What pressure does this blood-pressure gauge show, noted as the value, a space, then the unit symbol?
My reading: 20 mmHg
